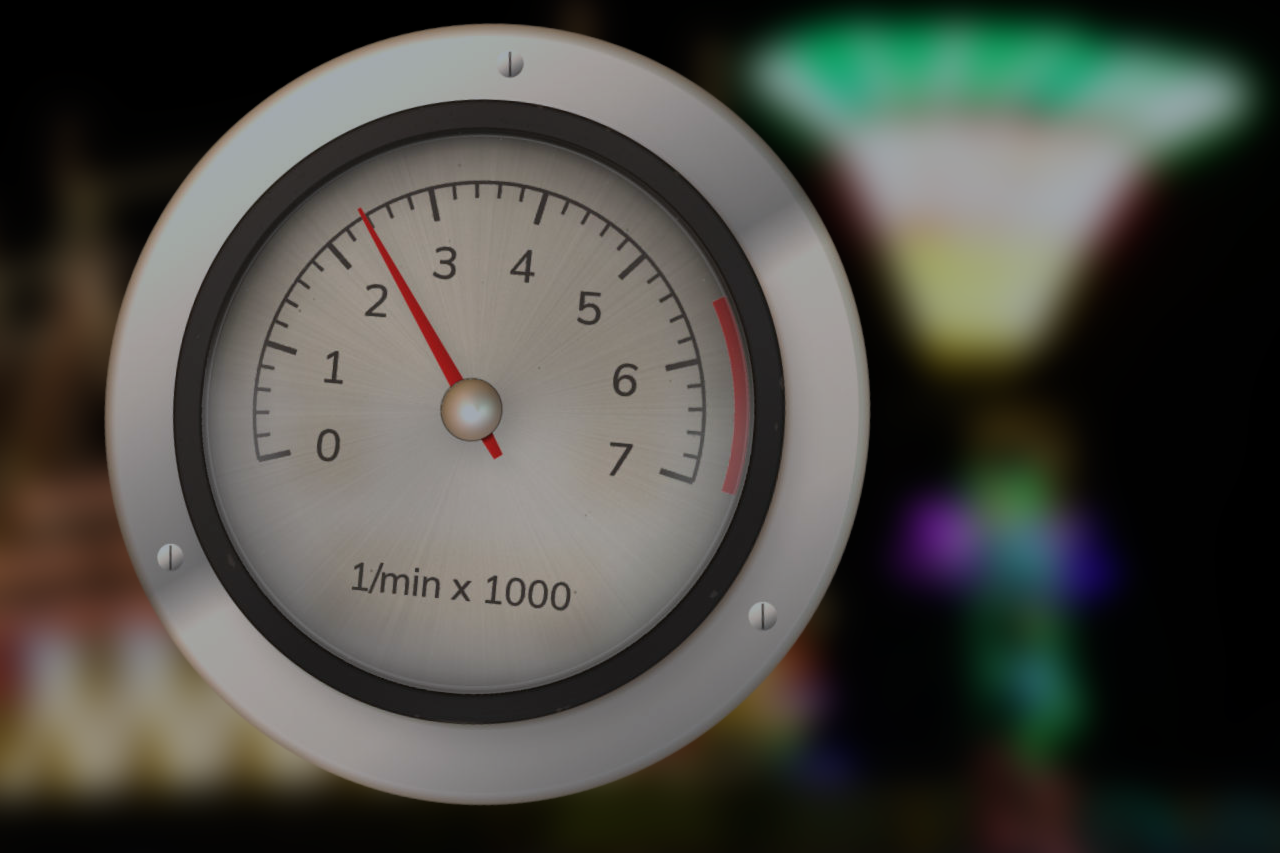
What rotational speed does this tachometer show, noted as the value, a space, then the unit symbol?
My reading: 2400 rpm
